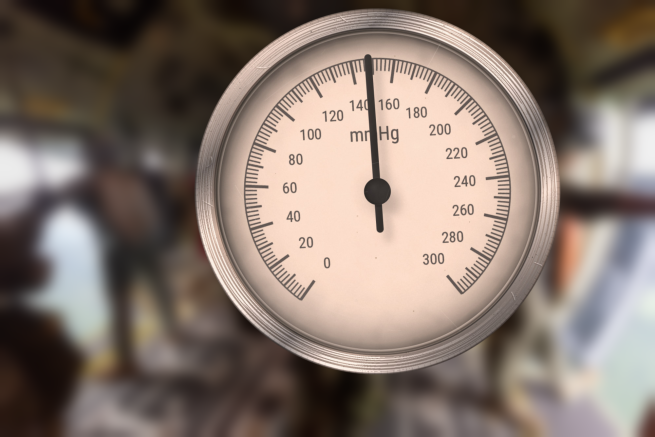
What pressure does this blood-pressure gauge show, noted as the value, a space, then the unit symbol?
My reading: 148 mmHg
